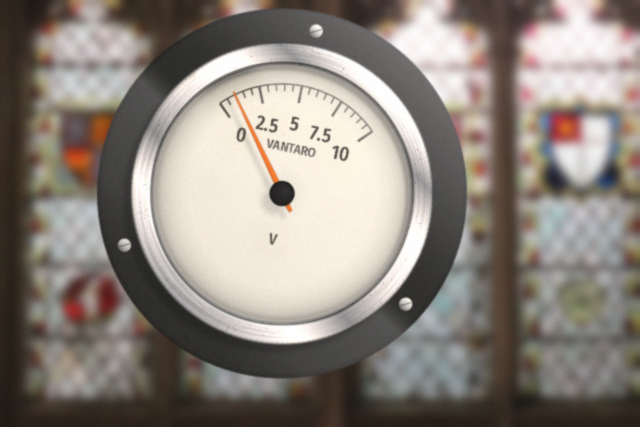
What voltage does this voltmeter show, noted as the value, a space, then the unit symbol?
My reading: 1 V
